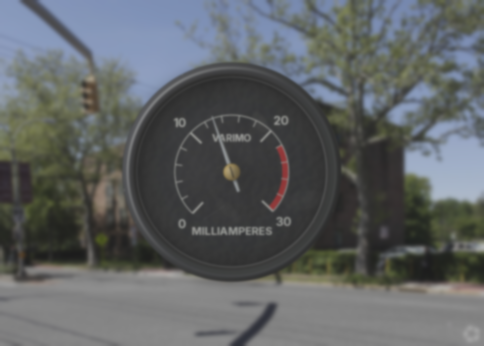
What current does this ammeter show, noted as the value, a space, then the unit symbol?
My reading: 13 mA
